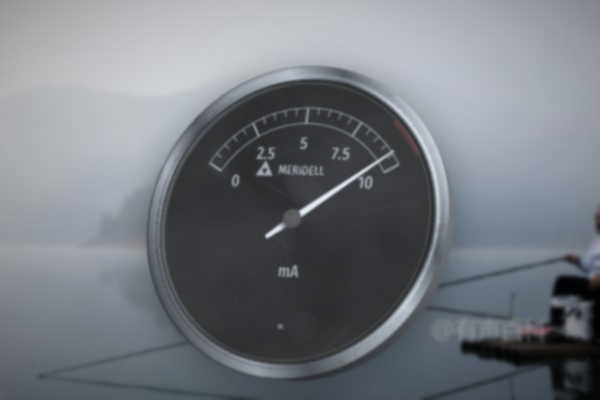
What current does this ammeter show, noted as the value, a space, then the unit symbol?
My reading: 9.5 mA
